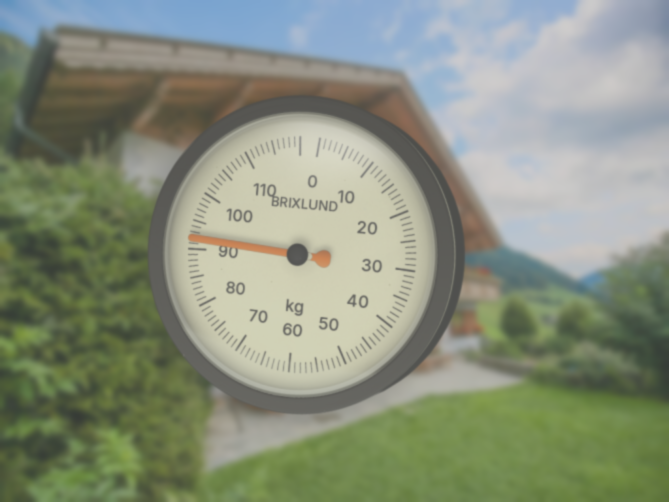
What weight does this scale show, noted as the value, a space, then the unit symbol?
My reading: 92 kg
